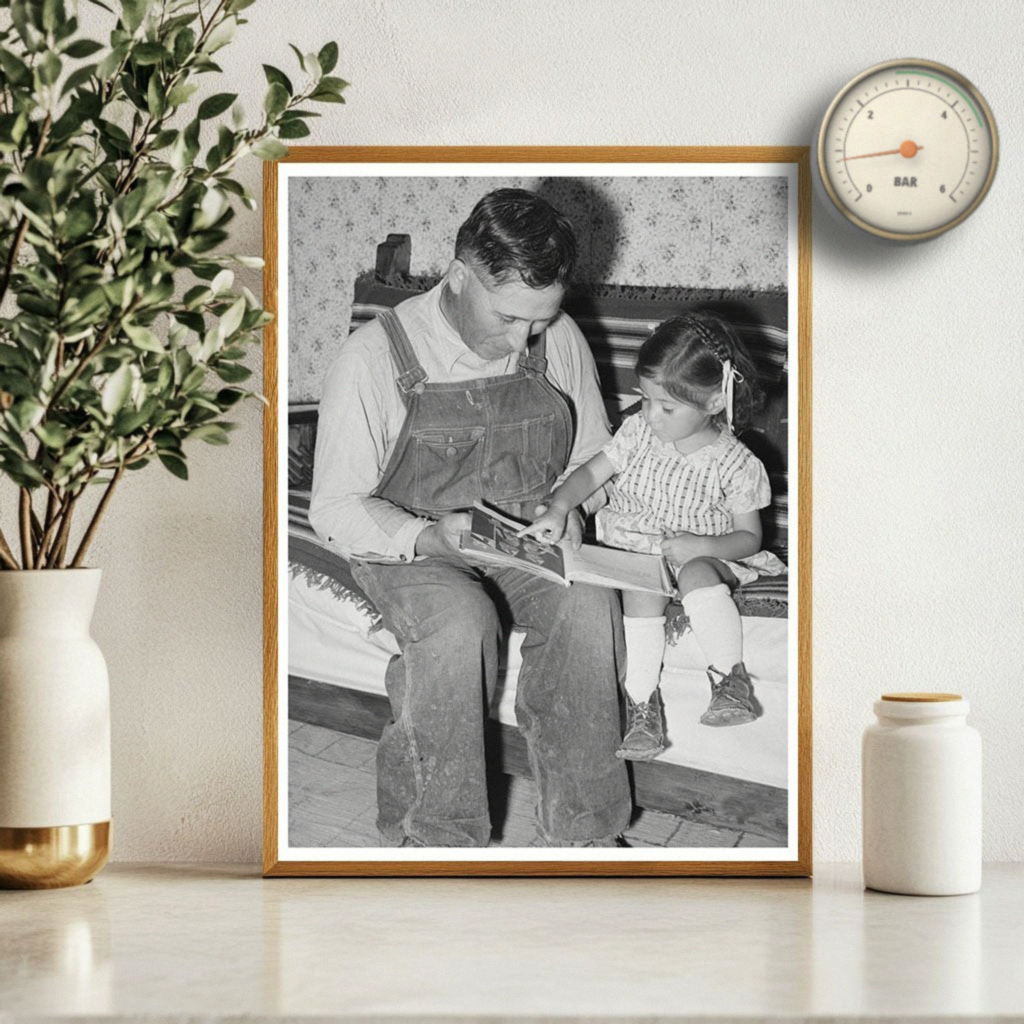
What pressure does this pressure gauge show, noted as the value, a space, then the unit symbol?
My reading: 0.8 bar
